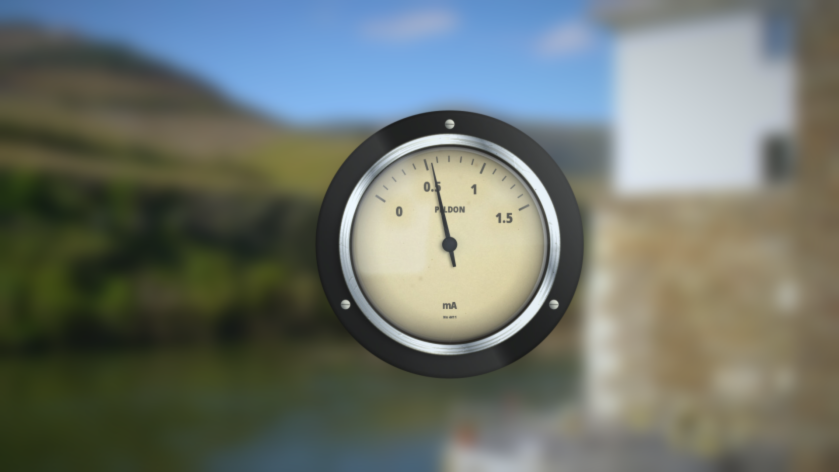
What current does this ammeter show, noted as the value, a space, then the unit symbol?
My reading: 0.55 mA
